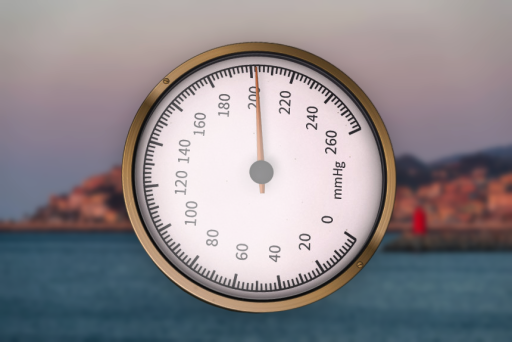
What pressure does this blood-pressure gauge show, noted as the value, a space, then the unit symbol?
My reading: 202 mmHg
